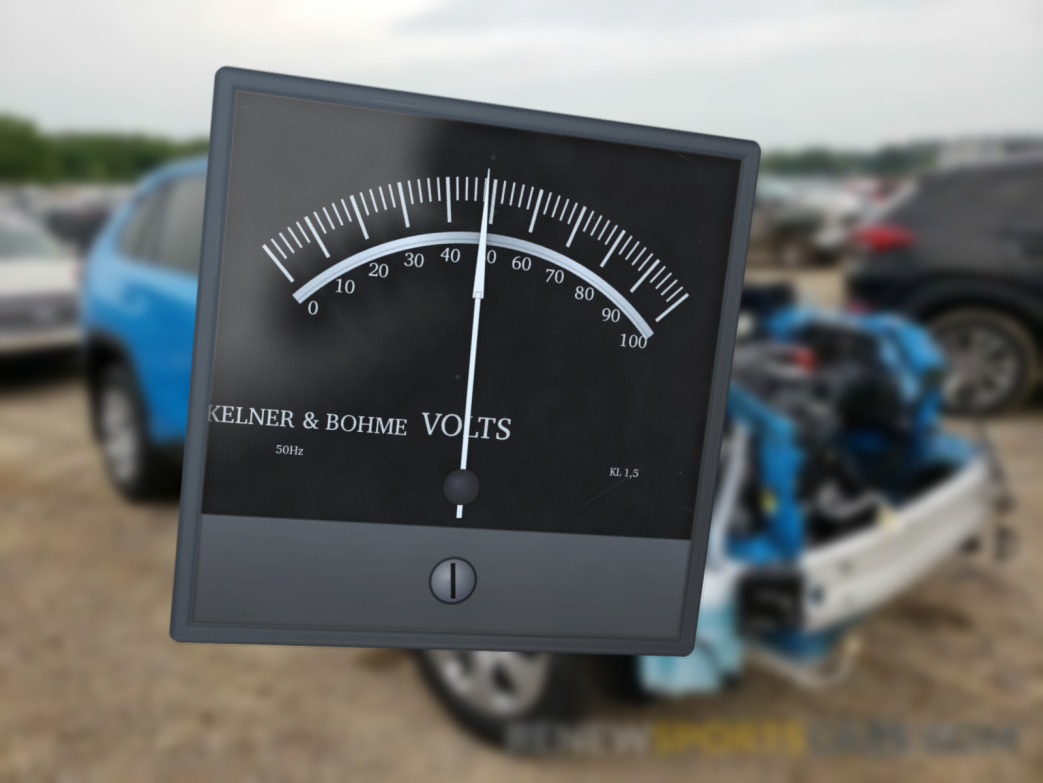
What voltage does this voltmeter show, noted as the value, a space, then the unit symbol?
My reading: 48 V
